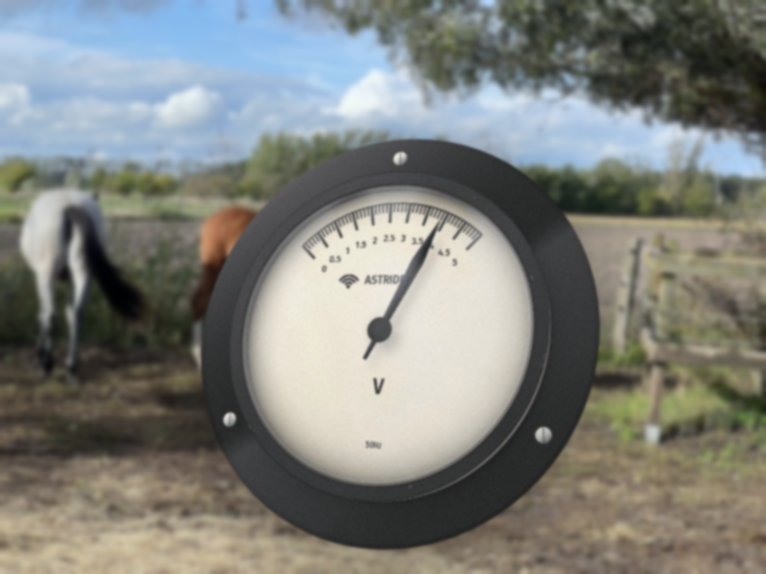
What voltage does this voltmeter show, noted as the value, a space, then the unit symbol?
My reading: 4 V
